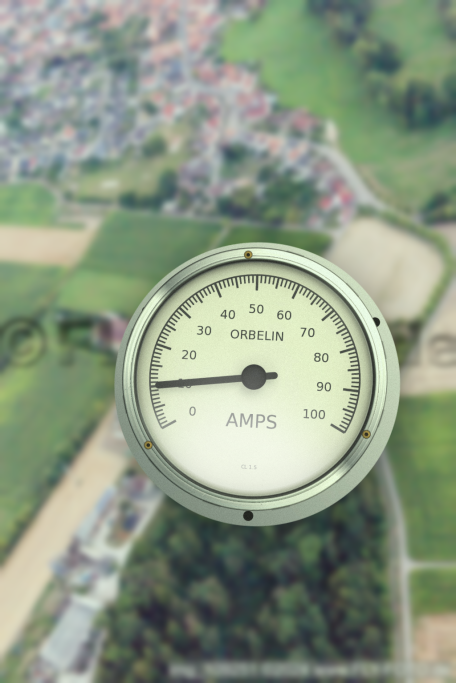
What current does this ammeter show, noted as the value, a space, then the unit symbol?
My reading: 10 A
